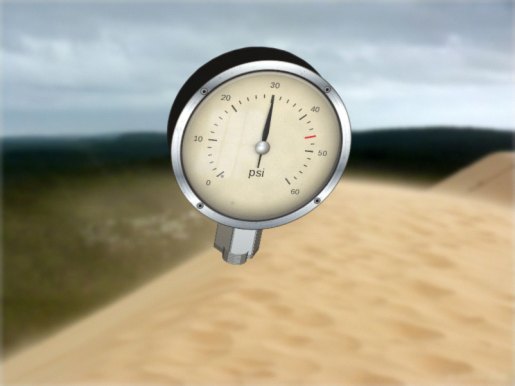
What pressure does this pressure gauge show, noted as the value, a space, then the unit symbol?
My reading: 30 psi
